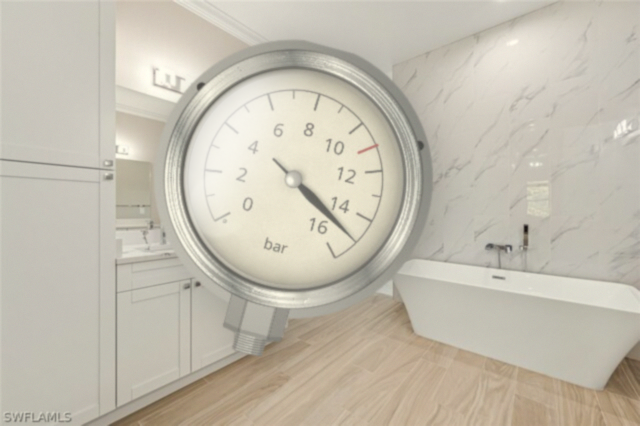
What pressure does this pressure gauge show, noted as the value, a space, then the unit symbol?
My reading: 15 bar
